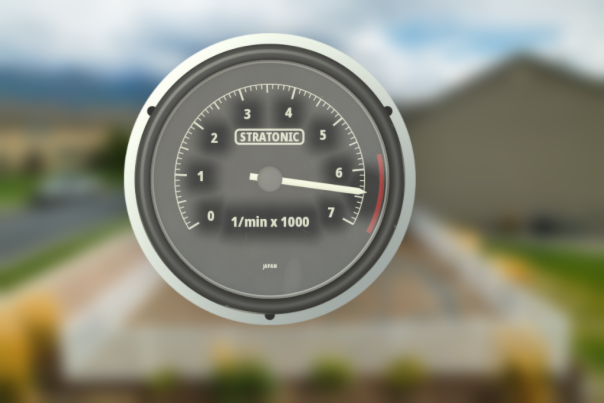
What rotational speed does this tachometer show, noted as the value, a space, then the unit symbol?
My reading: 6400 rpm
